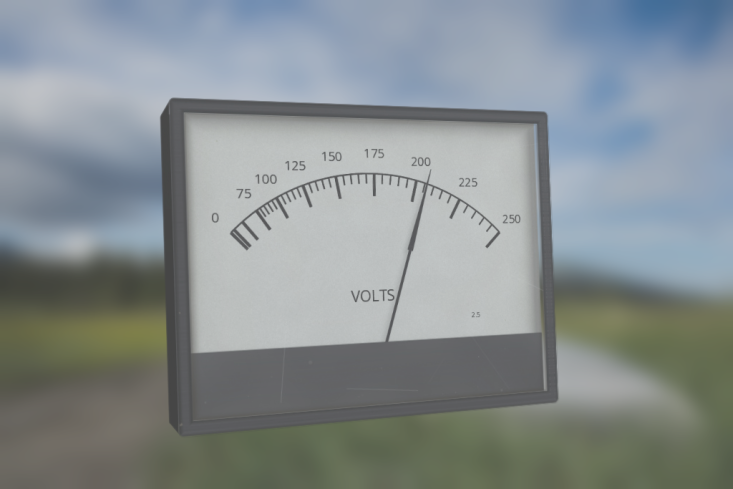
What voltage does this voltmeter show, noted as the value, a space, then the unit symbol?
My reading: 205 V
